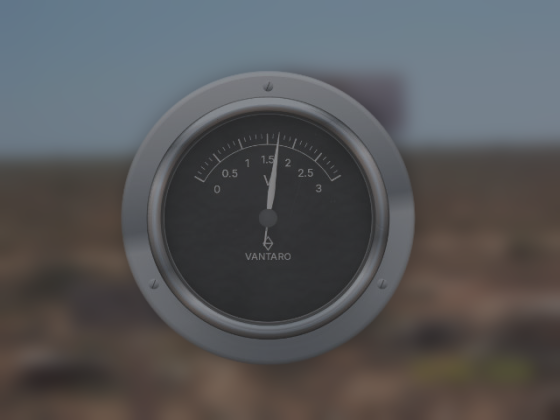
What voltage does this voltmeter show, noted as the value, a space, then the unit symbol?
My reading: 1.7 V
